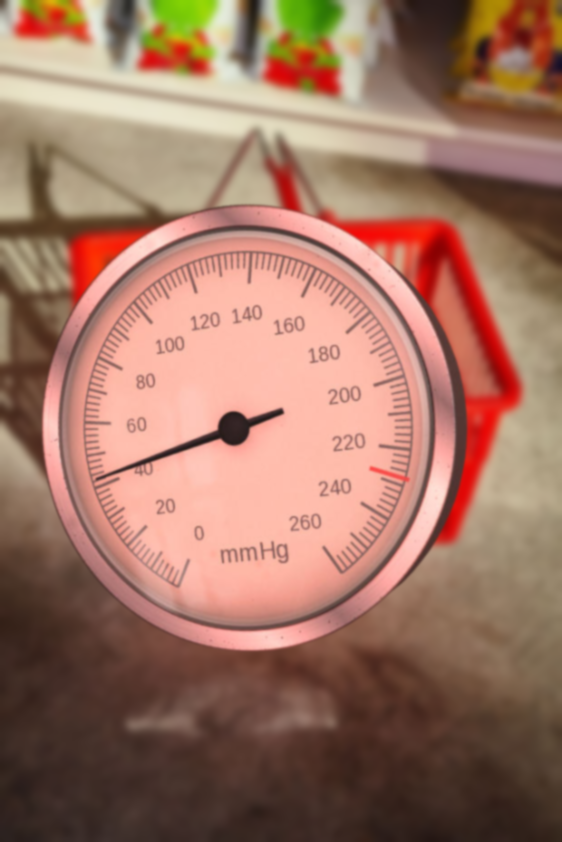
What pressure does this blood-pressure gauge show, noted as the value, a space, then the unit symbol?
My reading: 42 mmHg
